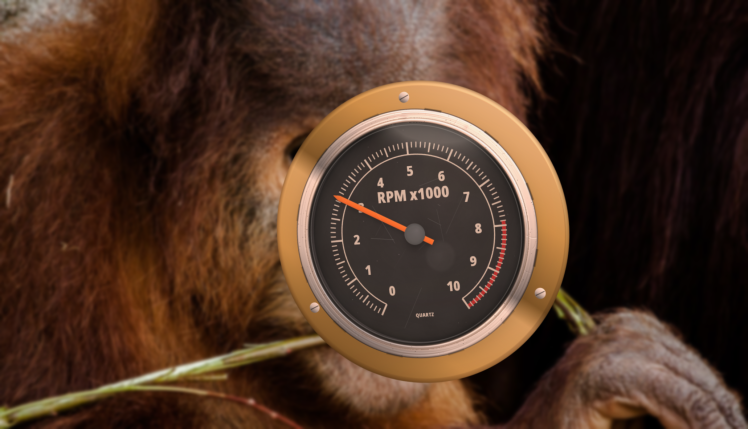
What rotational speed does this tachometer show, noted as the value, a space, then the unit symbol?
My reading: 3000 rpm
